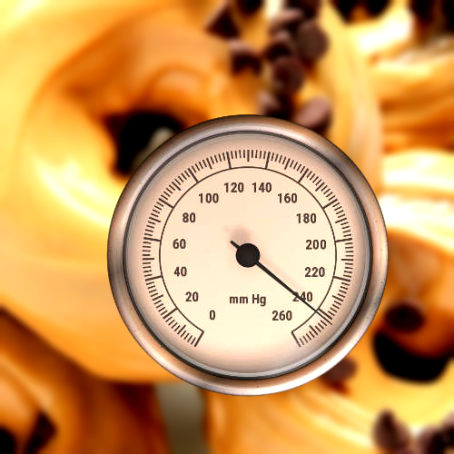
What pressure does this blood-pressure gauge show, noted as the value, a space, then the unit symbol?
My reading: 242 mmHg
